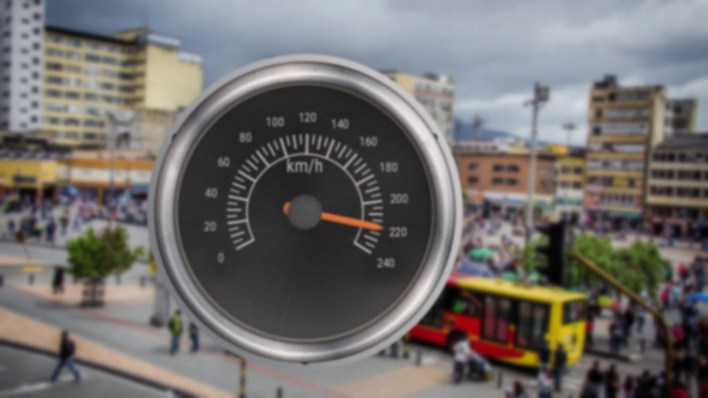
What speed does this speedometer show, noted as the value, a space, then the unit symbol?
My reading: 220 km/h
